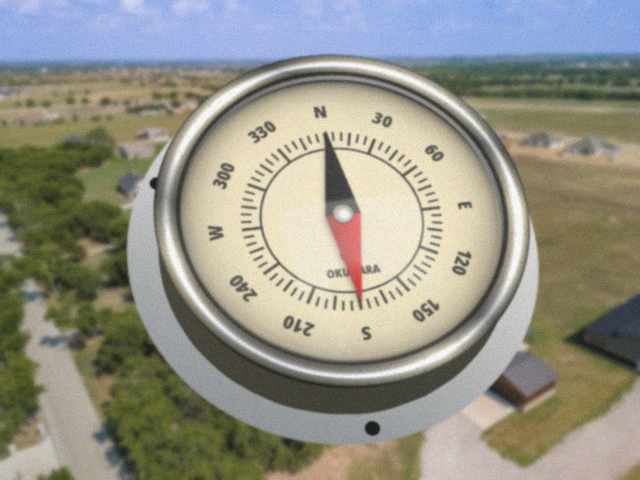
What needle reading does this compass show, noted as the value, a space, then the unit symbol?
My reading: 180 °
